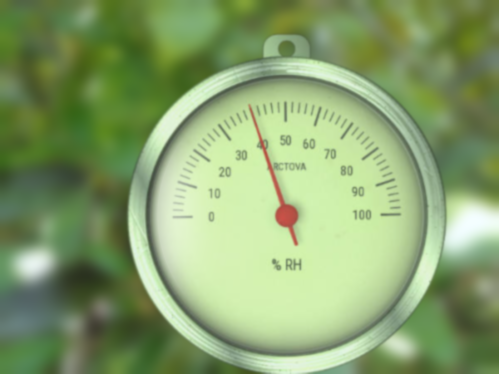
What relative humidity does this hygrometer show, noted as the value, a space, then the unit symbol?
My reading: 40 %
